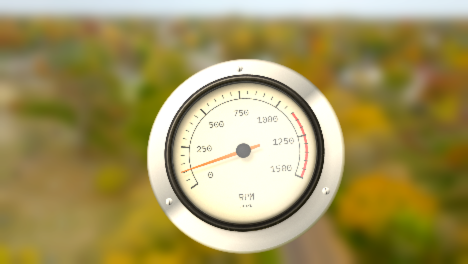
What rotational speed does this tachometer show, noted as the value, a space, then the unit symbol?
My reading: 100 rpm
